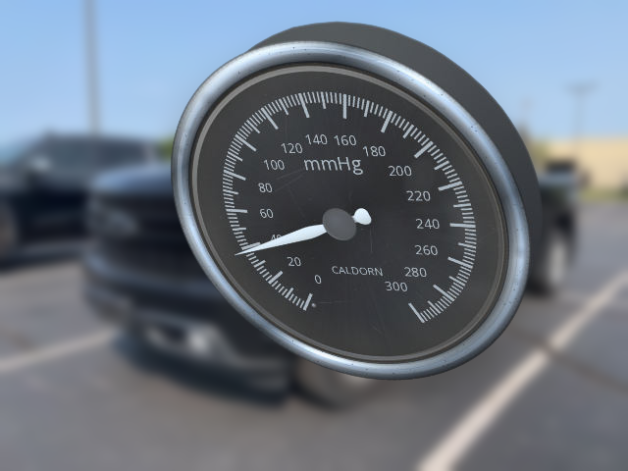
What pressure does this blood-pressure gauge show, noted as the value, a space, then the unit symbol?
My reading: 40 mmHg
